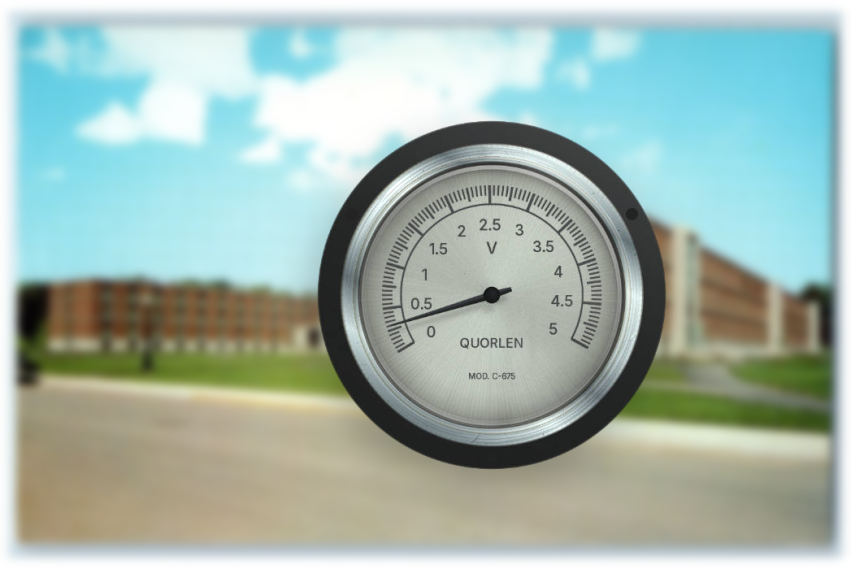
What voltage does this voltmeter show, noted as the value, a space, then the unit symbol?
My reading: 0.3 V
